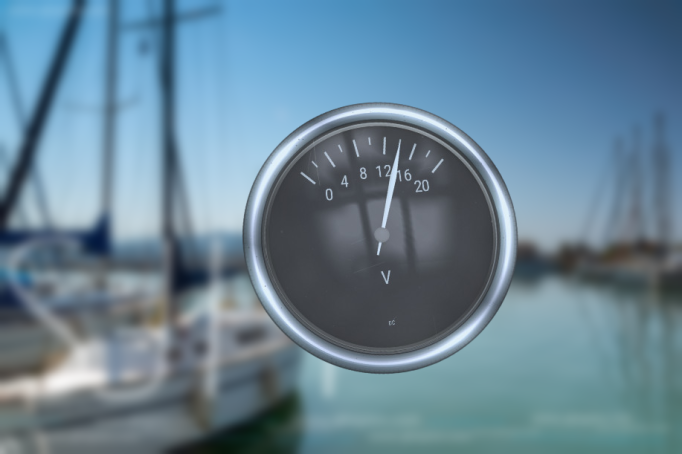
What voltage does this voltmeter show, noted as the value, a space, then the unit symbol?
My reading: 14 V
